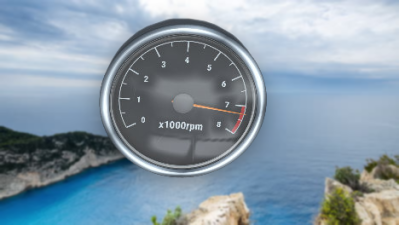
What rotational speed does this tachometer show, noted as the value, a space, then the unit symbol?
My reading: 7250 rpm
